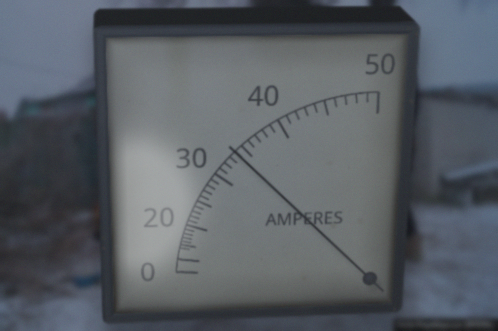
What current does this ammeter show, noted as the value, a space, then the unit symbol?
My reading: 34 A
